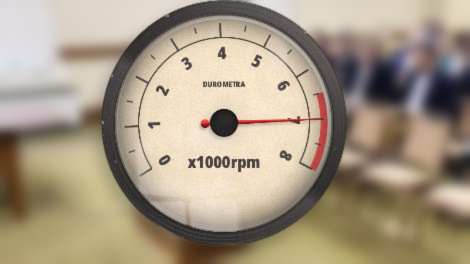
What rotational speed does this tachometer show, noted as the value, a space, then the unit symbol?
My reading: 7000 rpm
